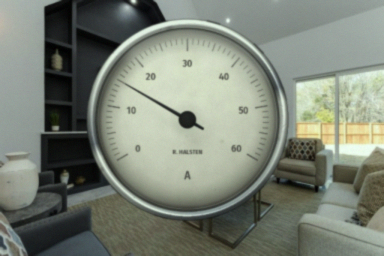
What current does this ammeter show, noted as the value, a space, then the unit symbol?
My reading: 15 A
